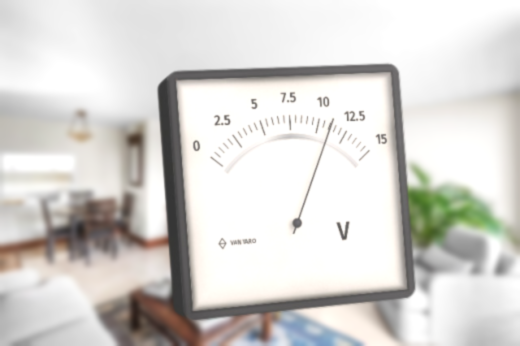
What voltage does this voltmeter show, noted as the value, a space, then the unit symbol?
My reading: 11 V
